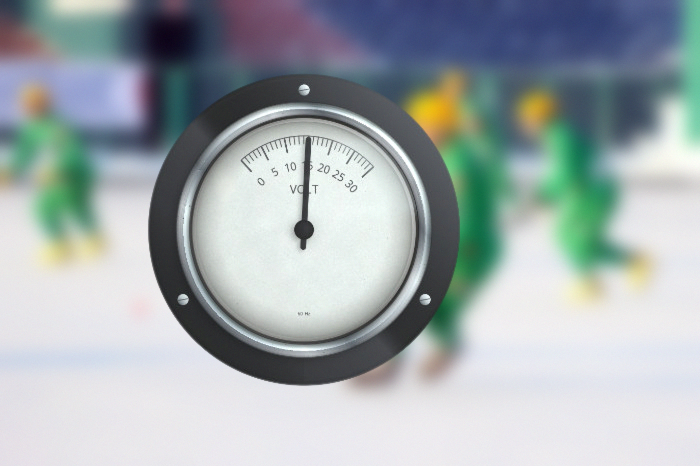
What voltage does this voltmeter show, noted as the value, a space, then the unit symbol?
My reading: 15 V
